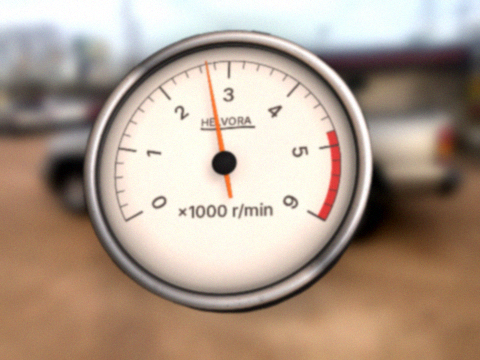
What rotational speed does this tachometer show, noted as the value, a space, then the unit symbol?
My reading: 2700 rpm
